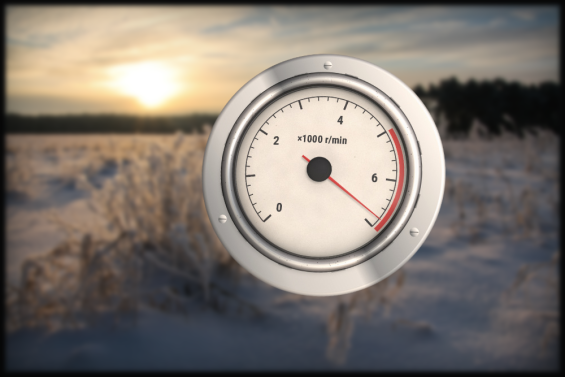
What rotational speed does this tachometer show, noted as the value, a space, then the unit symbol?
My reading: 6800 rpm
